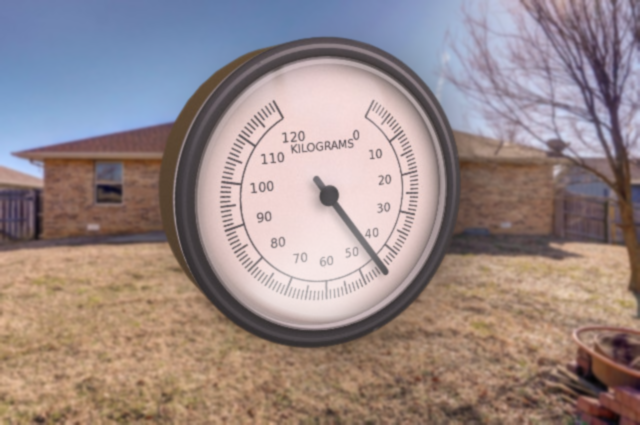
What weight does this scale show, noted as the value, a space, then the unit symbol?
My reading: 45 kg
